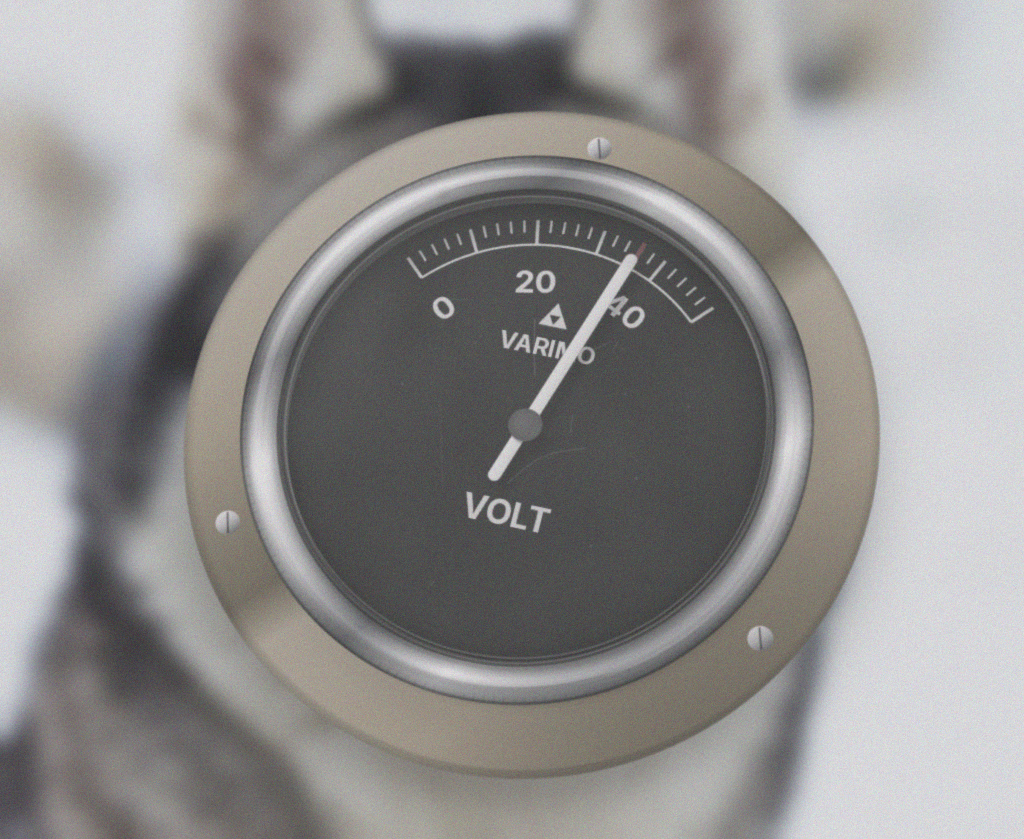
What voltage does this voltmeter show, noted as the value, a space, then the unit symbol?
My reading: 36 V
